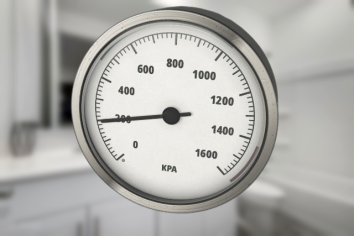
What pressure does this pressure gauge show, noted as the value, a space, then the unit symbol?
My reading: 200 kPa
